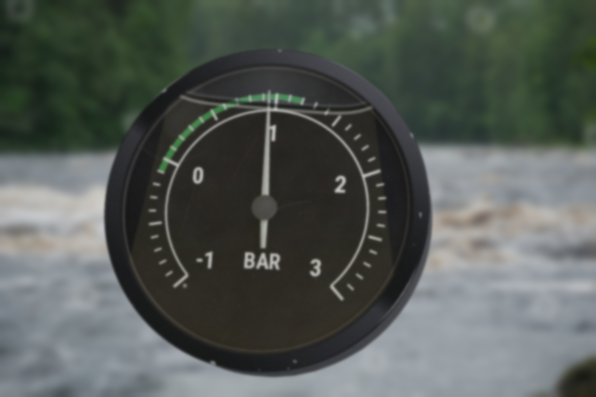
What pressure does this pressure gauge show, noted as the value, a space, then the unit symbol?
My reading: 0.95 bar
